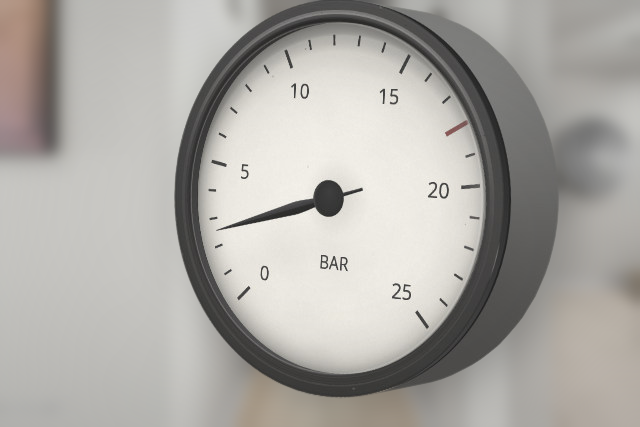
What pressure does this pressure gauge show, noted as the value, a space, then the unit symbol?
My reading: 2.5 bar
